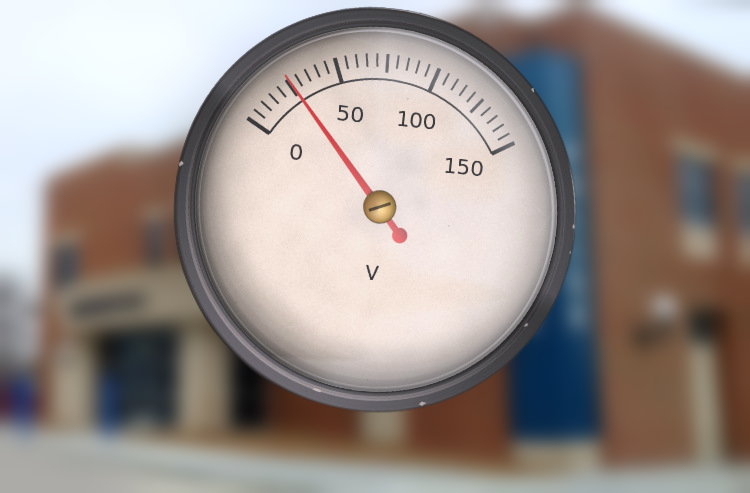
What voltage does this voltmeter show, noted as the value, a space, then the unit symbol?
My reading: 25 V
